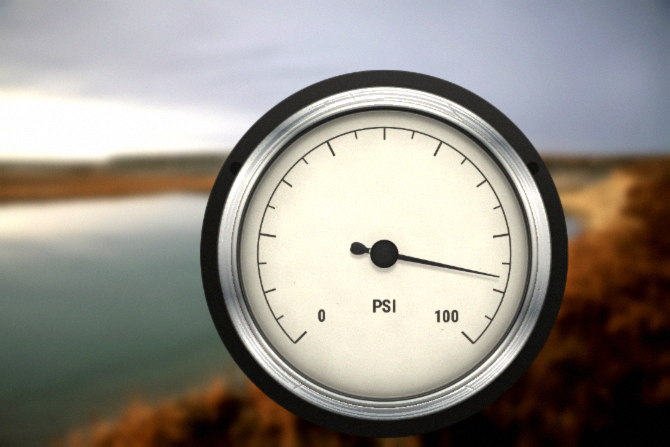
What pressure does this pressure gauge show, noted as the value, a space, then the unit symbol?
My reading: 87.5 psi
